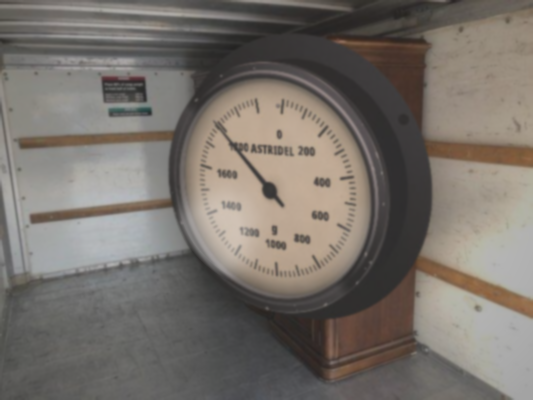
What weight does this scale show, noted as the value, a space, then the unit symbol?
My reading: 1800 g
